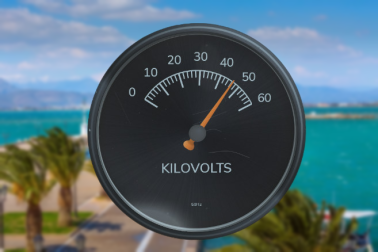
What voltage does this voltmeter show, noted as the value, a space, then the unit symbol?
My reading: 46 kV
